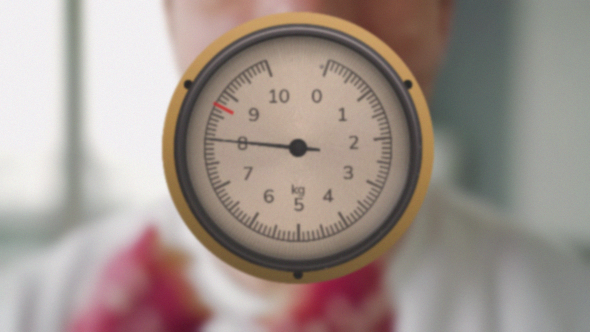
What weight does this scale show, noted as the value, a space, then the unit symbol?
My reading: 8 kg
